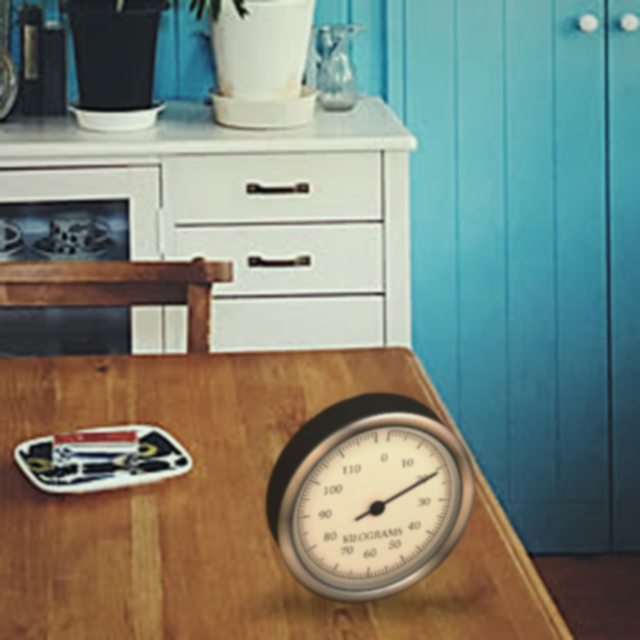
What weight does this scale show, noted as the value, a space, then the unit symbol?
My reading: 20 kg
